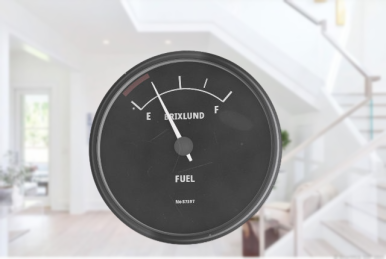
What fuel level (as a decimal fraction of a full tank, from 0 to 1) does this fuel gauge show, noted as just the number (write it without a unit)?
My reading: 0.25
